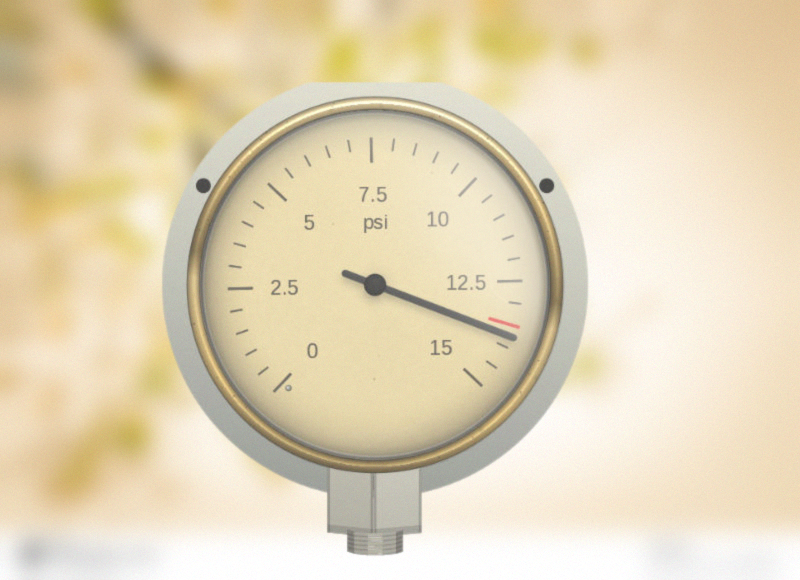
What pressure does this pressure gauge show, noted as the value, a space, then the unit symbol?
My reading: 13.75 psi
